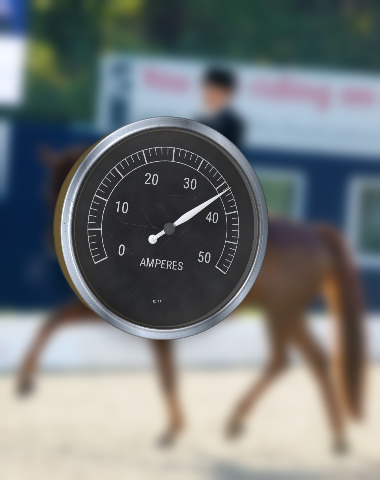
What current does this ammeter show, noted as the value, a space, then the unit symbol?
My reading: 36 A
